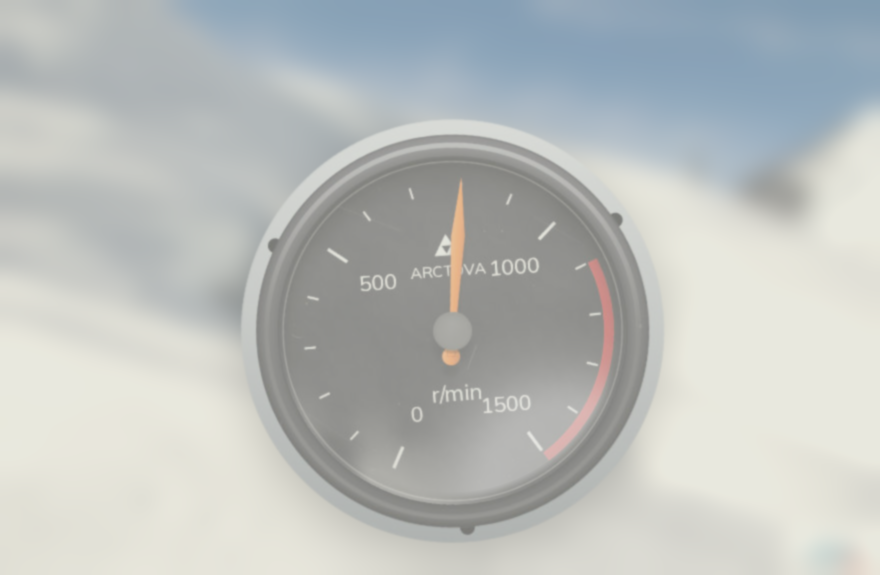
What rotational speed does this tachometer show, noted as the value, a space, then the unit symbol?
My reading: 800 rpm
